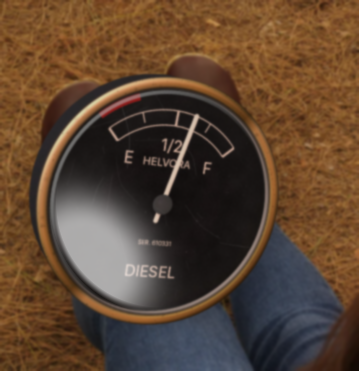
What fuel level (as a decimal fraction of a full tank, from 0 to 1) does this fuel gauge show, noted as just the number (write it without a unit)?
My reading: 0.625
